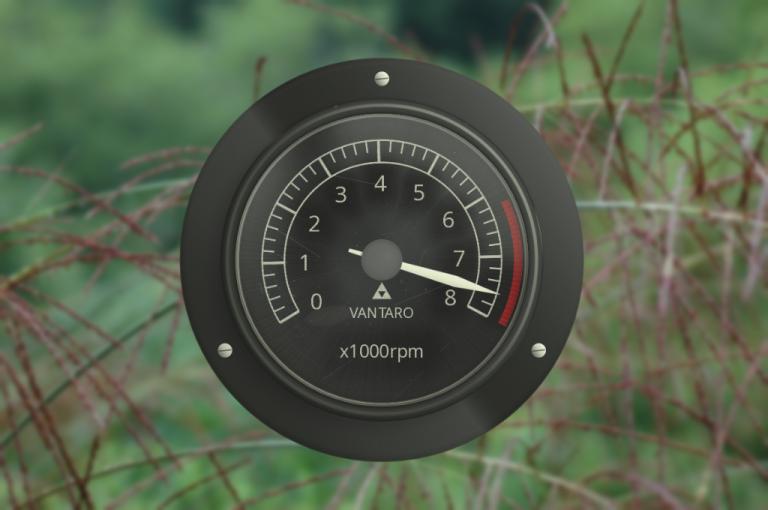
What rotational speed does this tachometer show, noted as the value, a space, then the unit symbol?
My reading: 7600 rpm
